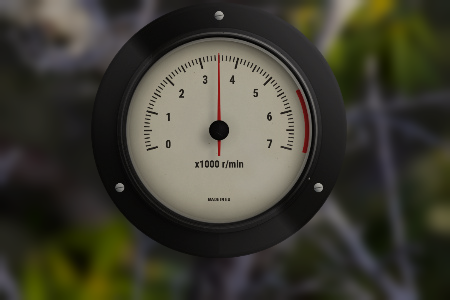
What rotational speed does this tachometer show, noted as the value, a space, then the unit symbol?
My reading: 3500 rpm
